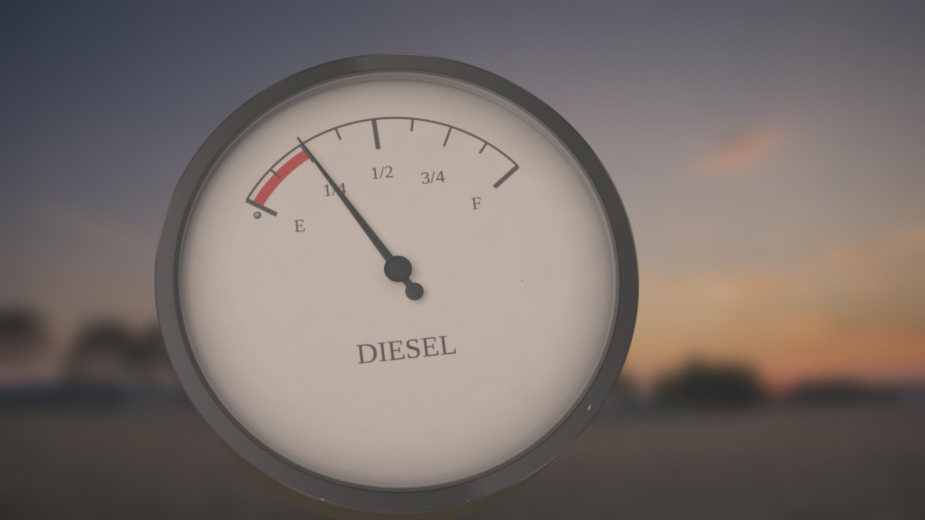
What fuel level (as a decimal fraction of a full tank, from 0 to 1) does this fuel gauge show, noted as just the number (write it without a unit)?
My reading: 0.25
